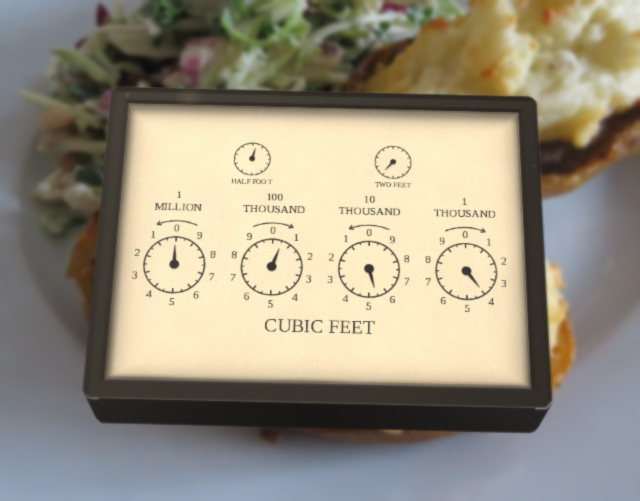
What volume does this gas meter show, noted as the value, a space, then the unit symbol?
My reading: 5400 ft³
